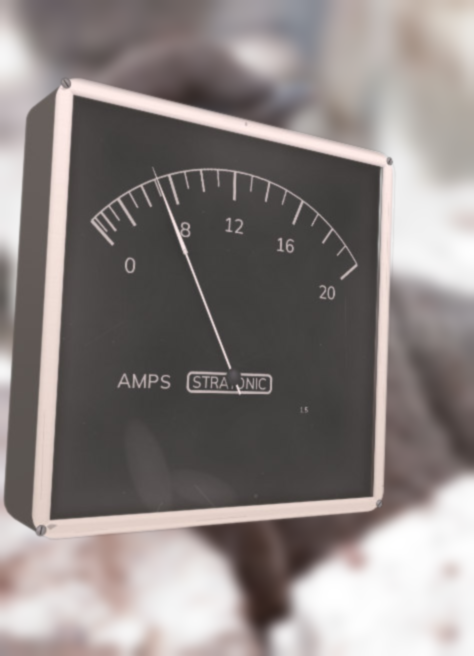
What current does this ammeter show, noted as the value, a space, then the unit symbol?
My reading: 7 A
